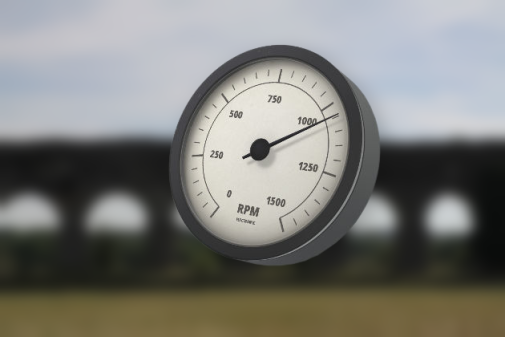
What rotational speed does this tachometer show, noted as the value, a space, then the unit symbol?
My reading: 1050 rpm
